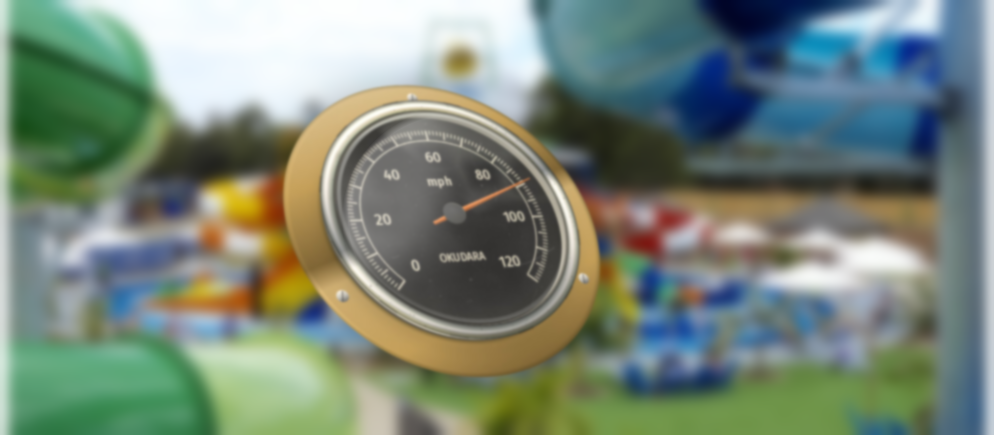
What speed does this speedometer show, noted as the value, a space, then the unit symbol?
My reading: 90 mph
